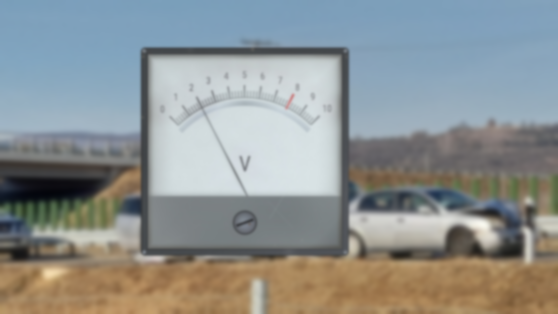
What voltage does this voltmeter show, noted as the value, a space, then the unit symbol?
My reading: 2 V
